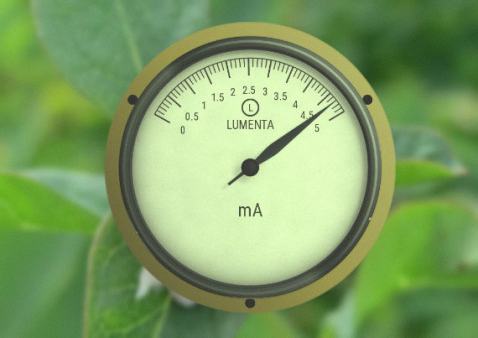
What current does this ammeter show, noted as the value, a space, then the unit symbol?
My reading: 4.7 mA
